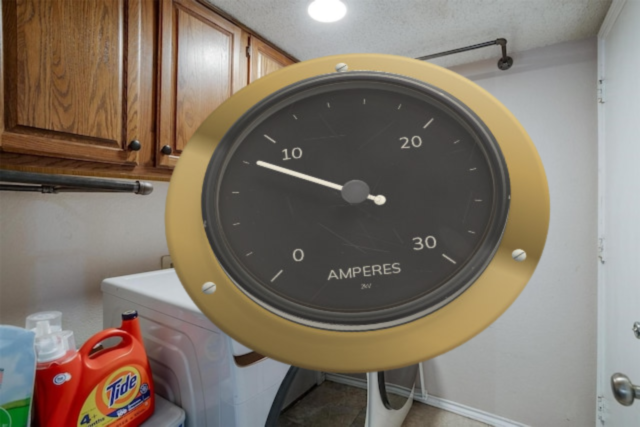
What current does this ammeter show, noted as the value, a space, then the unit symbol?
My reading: 8 A
